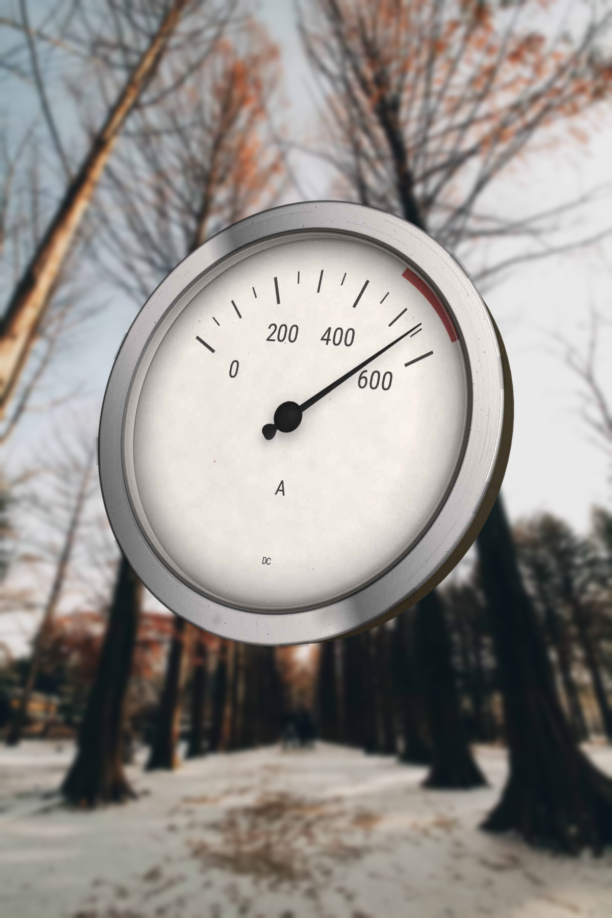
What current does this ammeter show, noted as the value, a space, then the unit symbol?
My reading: 550 A
